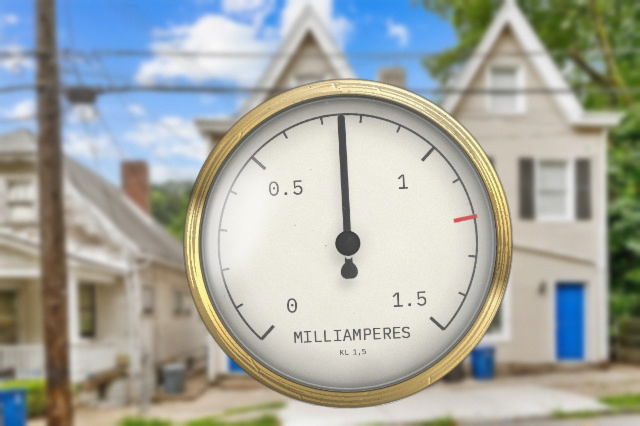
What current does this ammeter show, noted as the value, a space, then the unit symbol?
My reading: 0.75 mA
